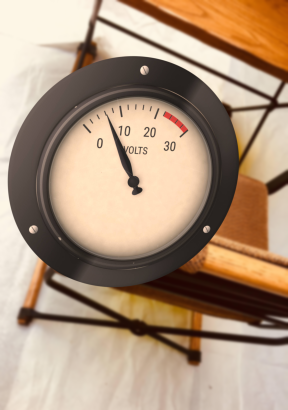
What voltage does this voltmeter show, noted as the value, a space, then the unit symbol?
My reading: 6 V
